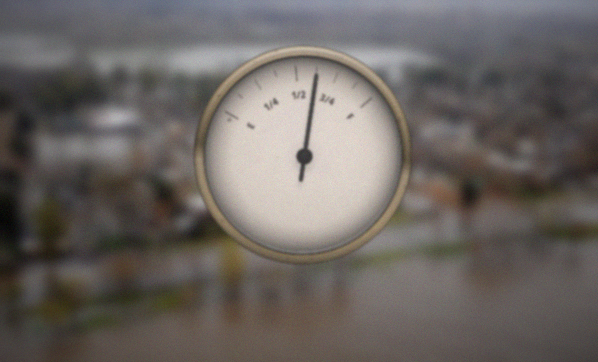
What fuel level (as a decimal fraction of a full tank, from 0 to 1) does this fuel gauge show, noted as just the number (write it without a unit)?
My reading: 0.625
